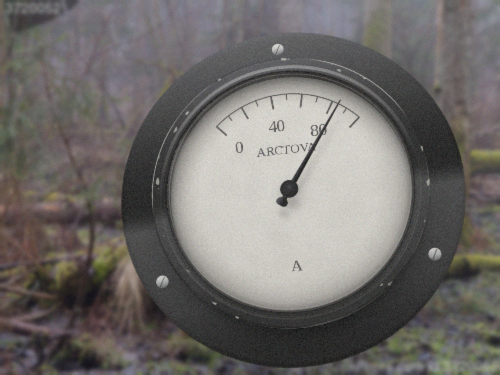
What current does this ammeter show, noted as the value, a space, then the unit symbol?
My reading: 85 A
